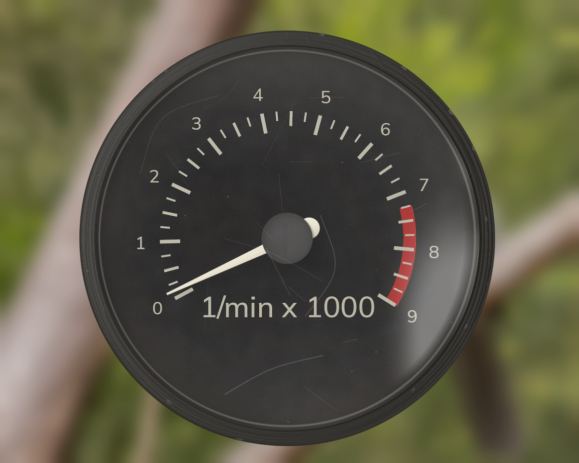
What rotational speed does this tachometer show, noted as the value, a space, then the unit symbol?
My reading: 125 rpm
